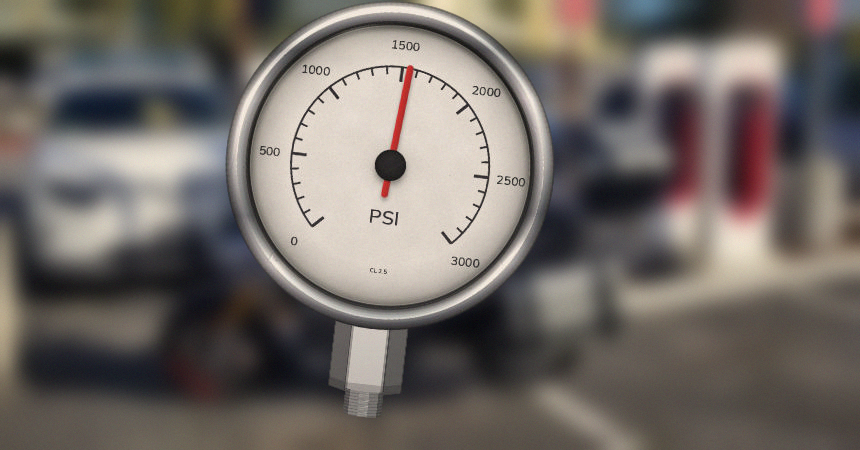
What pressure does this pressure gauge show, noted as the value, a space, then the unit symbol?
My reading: 1550 psi
